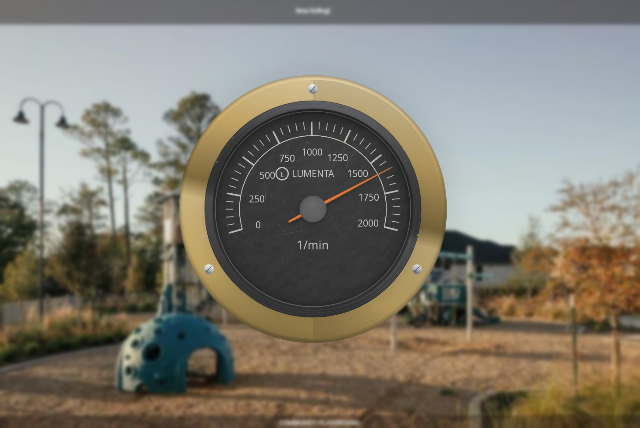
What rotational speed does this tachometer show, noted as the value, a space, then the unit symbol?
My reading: 1600 rpm
